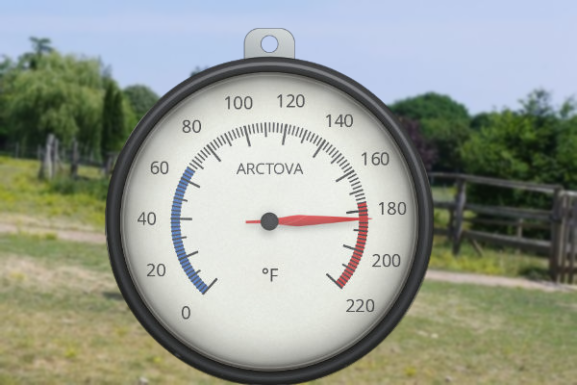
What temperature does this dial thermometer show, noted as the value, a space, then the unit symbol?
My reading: 184 °F
